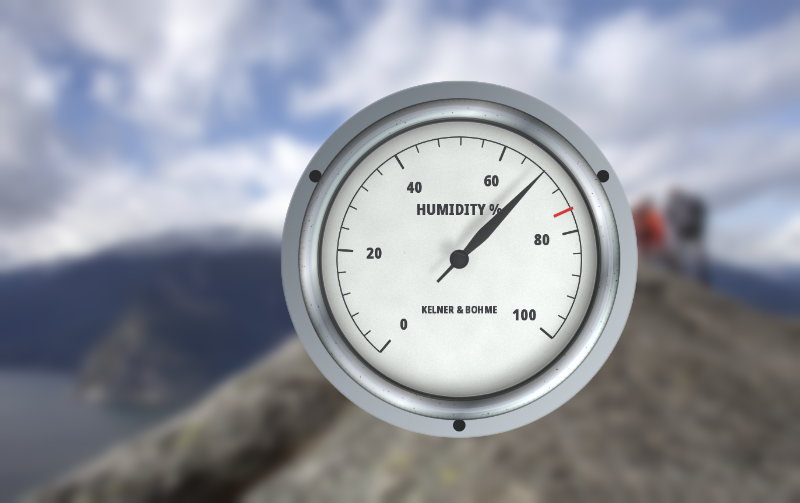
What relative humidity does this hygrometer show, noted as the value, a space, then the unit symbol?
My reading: 68 %
